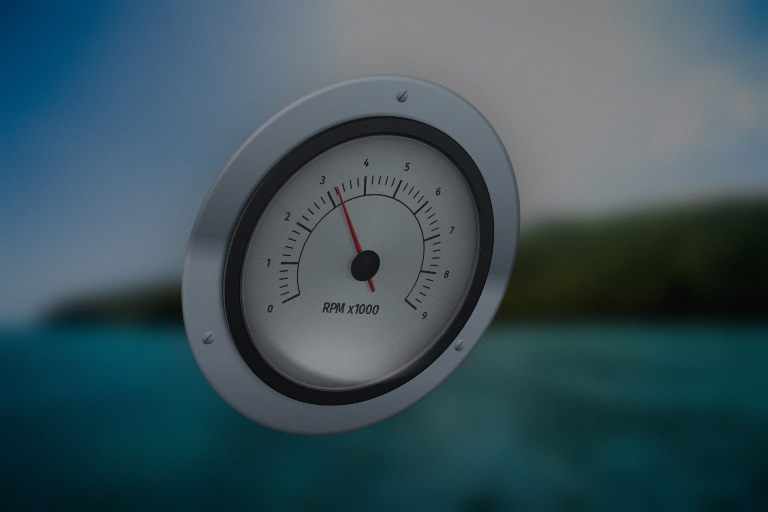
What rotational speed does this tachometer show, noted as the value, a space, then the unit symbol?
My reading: 3200 rpm
